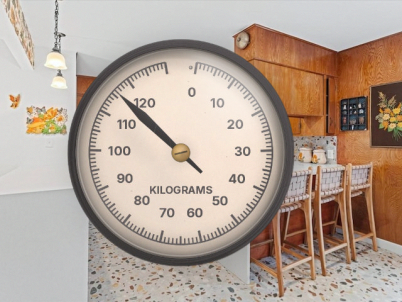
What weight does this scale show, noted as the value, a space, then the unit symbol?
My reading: 116 kg
